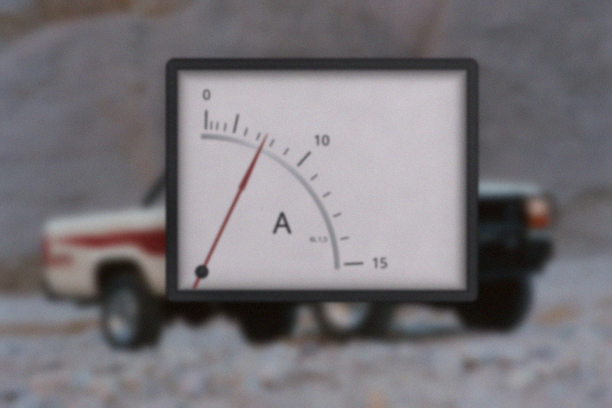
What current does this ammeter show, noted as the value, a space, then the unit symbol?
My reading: 7.5 A
